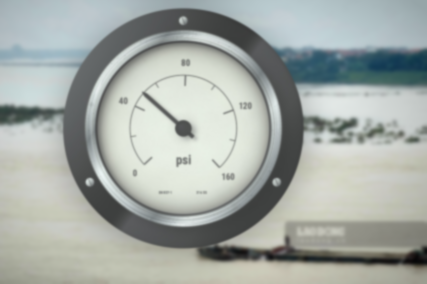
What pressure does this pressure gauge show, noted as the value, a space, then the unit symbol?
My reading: 50 psi
